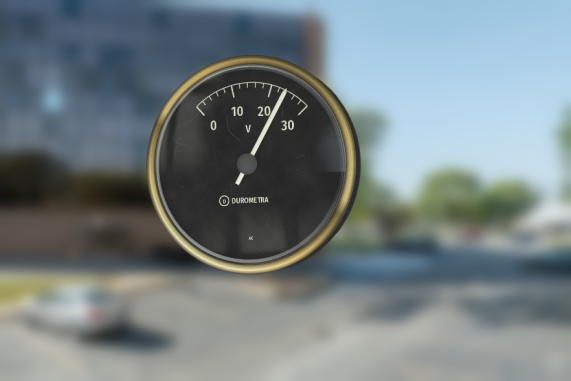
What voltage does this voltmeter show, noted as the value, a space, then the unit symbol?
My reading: 24 V
